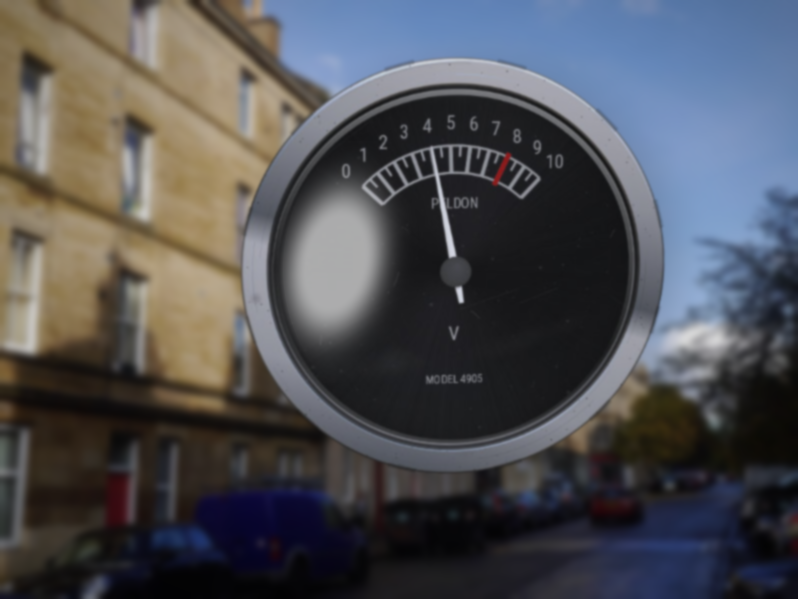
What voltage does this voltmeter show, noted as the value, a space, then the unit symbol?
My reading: 4 V
